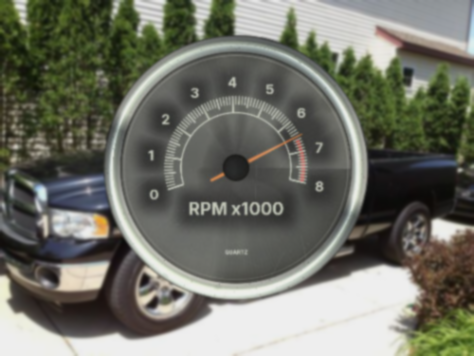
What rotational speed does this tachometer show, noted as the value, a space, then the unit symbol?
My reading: 6500 rpm
